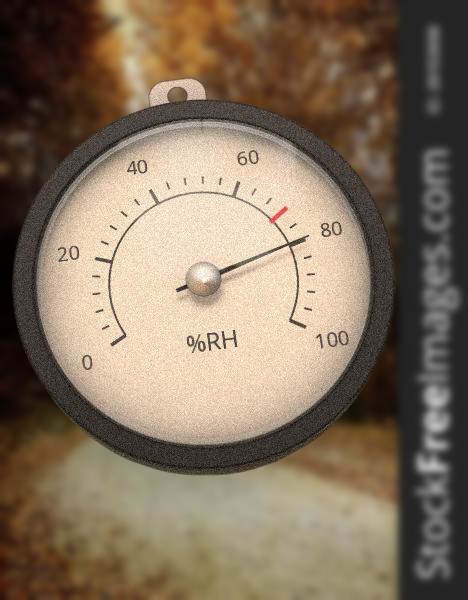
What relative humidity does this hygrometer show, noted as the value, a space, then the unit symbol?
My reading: 80 %
